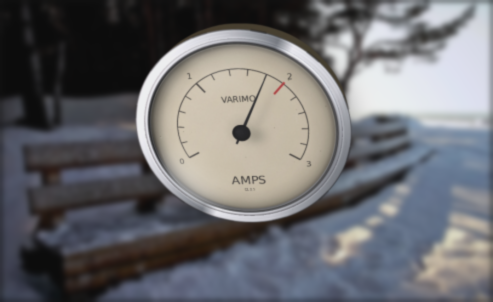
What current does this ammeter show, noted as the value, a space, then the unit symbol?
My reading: 1.8 A
